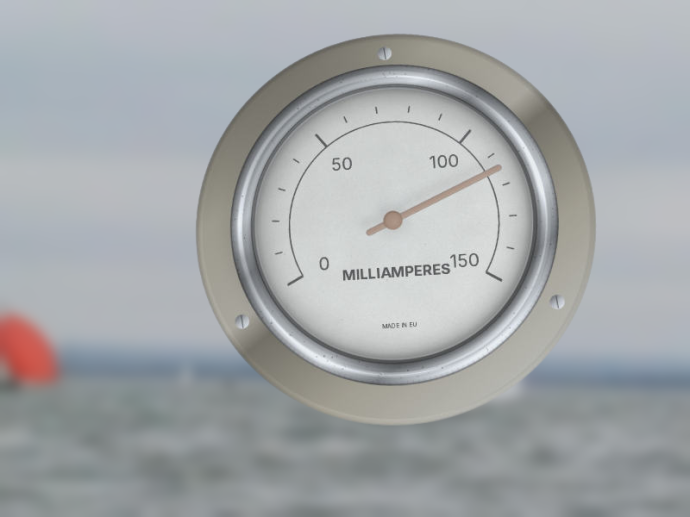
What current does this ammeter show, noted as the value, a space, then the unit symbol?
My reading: 115 mA
